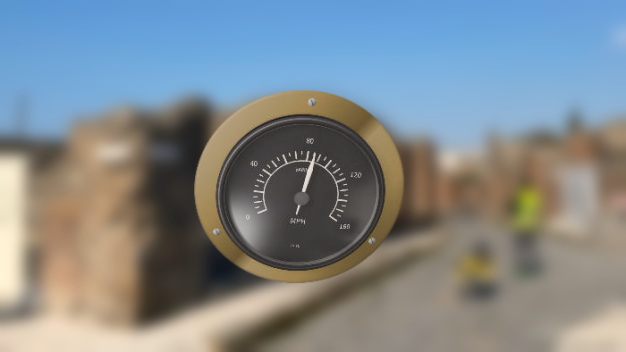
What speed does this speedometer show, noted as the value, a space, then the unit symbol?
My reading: 85 mph
